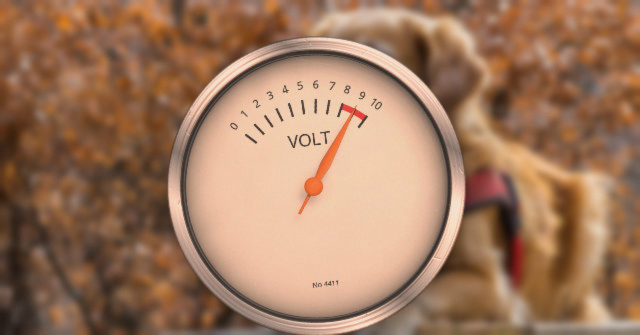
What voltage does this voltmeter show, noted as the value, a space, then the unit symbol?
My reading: 9 V
